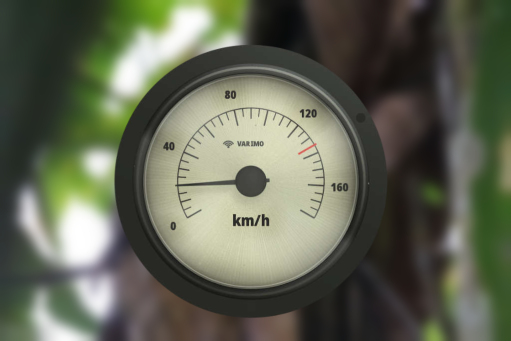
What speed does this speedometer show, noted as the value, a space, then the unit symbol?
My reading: 20 km/h
